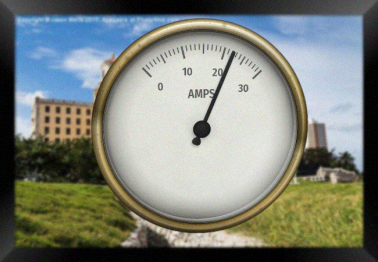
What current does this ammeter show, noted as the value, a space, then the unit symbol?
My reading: 22 A
